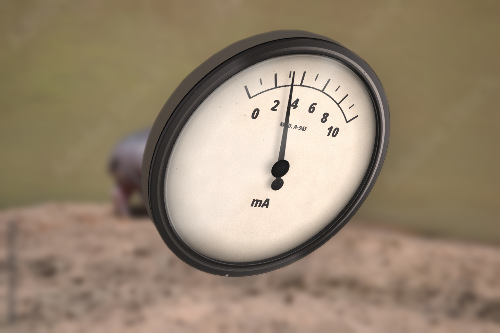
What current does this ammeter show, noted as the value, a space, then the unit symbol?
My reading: 3 mA
